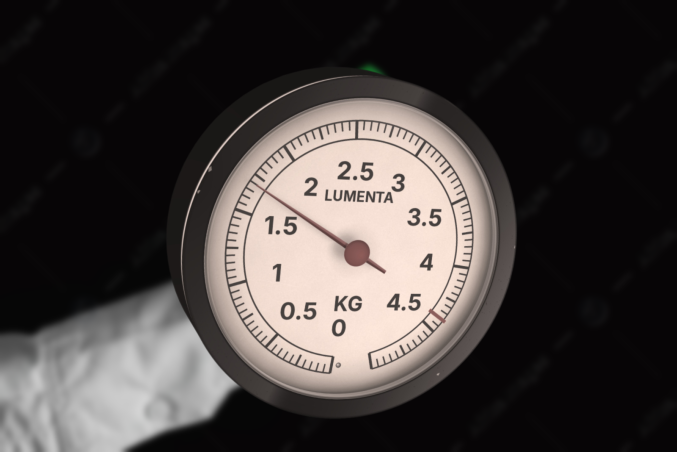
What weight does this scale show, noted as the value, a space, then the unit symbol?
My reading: 1.7 kg
